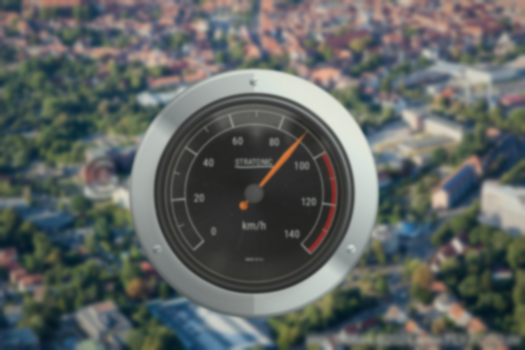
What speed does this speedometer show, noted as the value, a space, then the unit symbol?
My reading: 90 km/h
